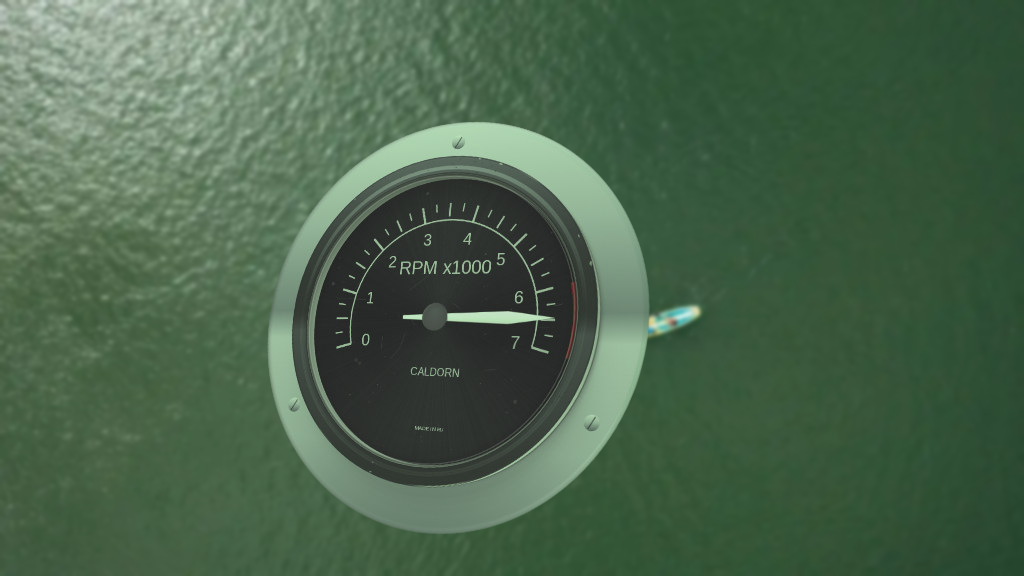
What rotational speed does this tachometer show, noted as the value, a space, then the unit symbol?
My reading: 6500 rpm
